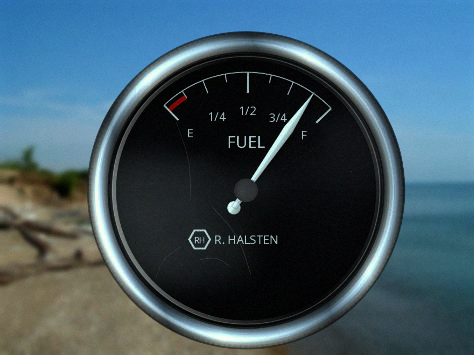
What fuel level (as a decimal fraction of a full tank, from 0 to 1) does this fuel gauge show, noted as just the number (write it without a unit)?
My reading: 0.875
